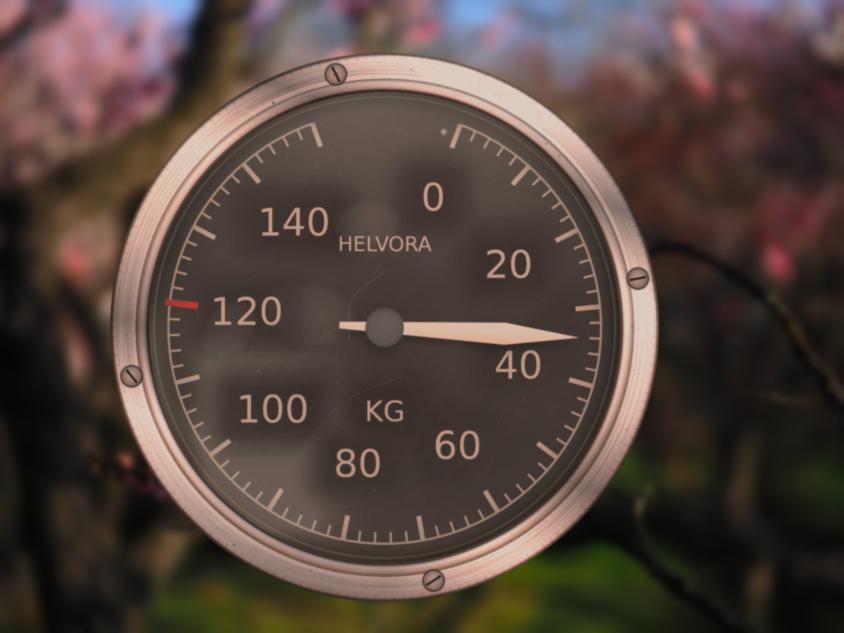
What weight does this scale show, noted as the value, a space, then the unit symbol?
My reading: 34 kg
